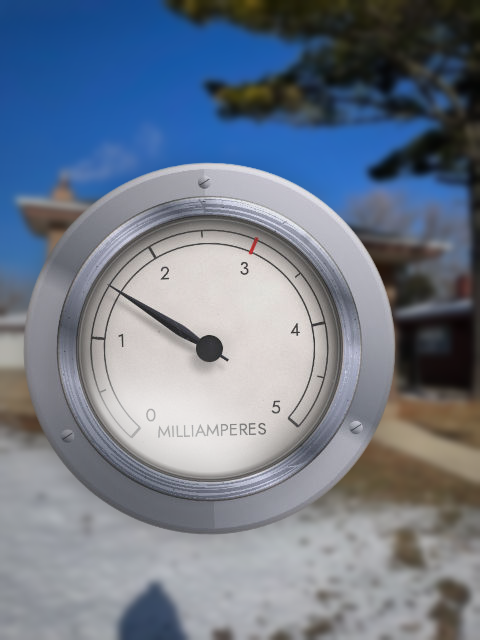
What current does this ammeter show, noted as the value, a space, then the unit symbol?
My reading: 1.5 mA
